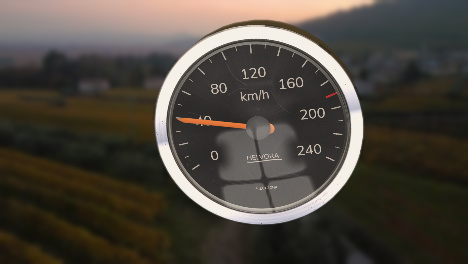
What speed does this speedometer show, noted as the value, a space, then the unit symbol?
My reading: 40 km/h
